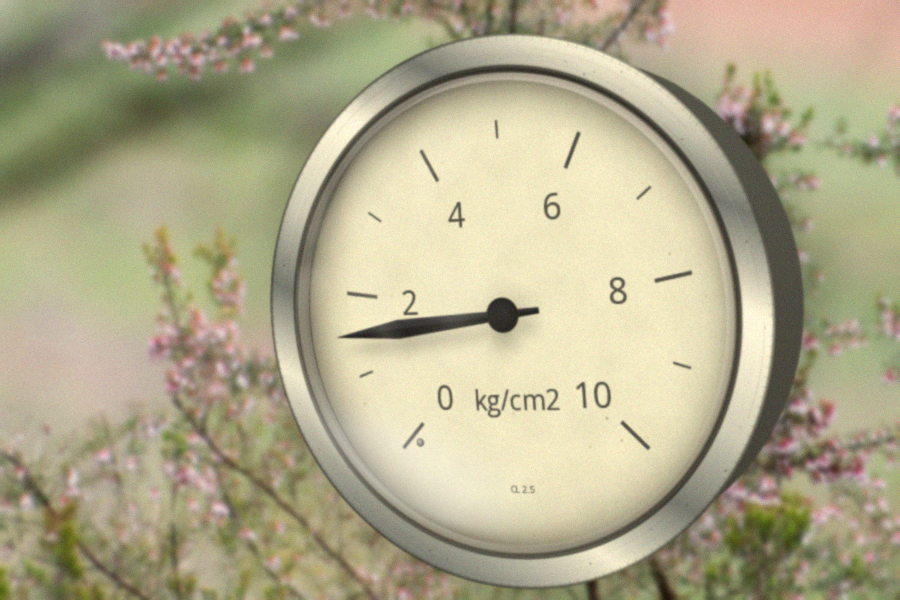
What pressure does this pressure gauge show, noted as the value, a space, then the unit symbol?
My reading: 1.5 kg/cm²
